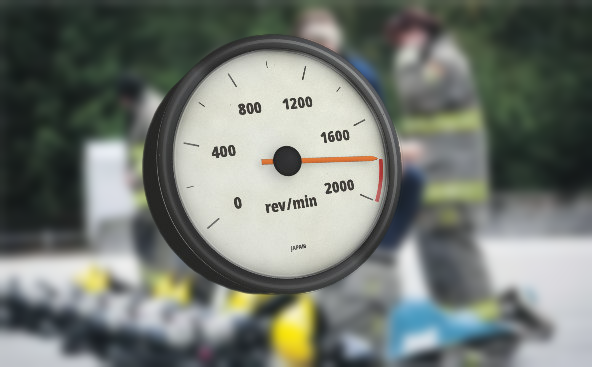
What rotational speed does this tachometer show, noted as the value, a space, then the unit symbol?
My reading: 1800 rpm
